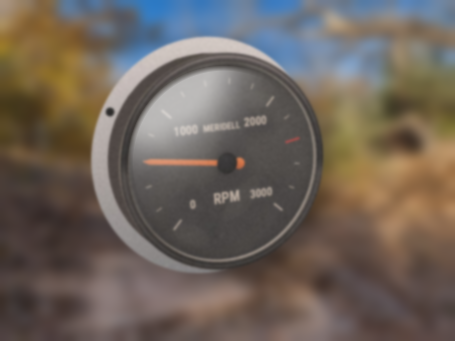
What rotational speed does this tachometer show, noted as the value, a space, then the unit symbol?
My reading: 600 rpm
